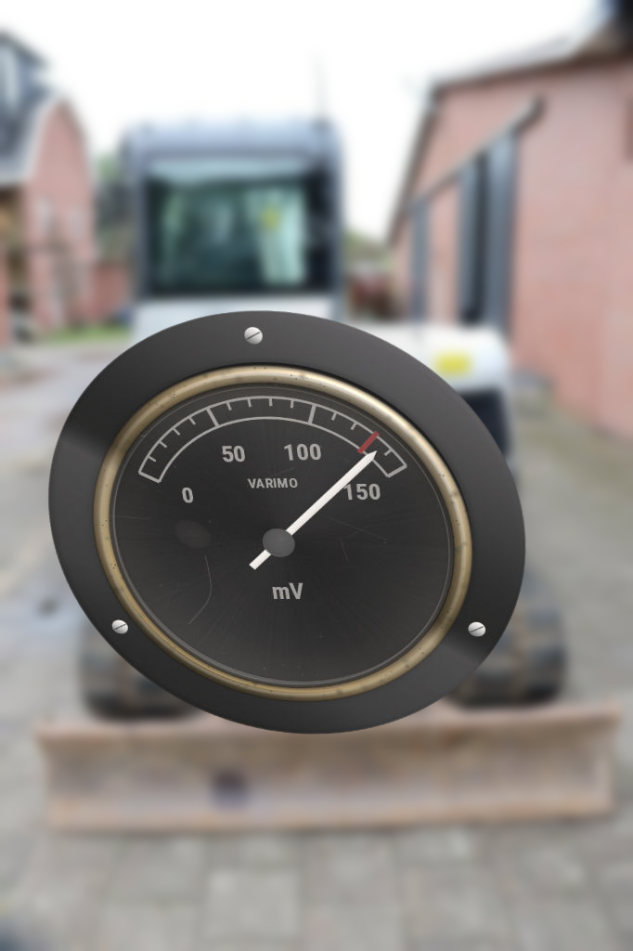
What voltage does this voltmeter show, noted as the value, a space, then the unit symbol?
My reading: 135 mV
